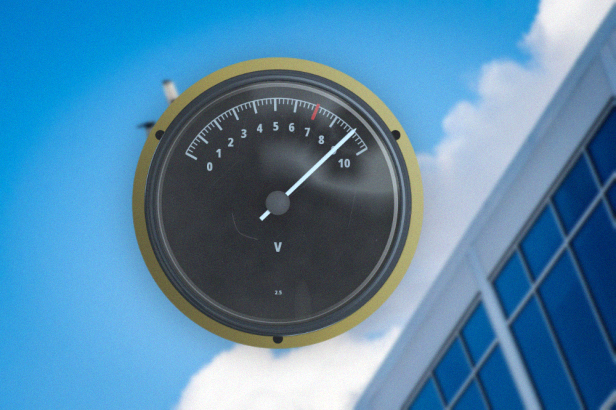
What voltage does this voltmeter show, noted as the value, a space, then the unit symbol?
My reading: 9 V
